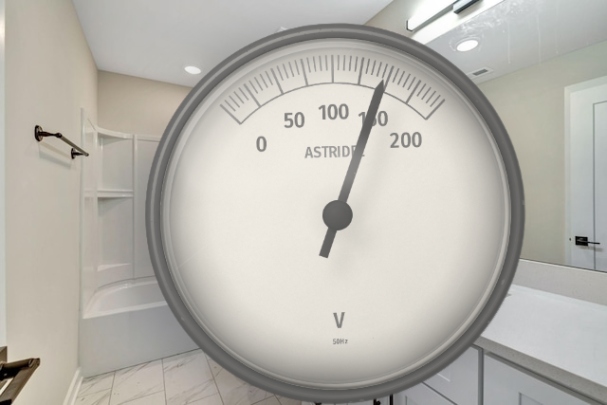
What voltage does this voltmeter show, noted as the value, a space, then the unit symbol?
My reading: 145 V
